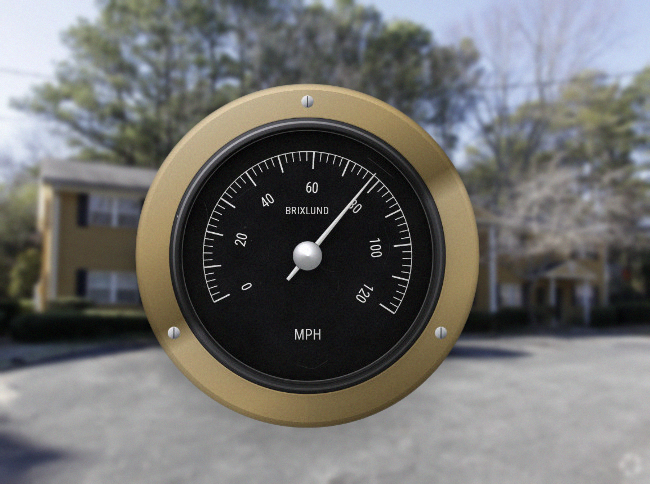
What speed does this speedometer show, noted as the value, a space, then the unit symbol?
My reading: 78 mph
